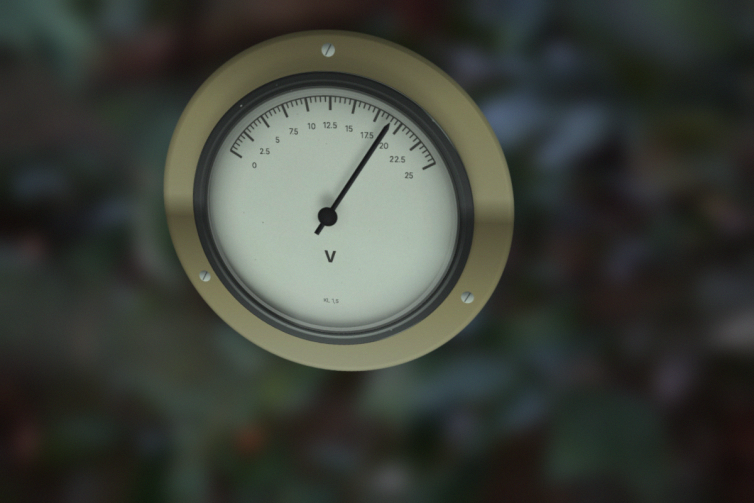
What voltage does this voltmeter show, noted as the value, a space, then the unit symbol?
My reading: 19 V
